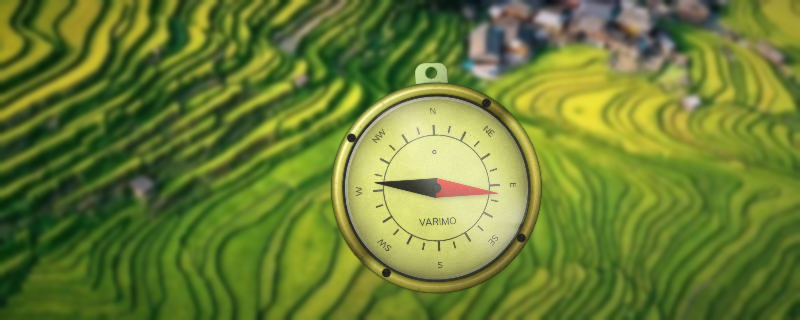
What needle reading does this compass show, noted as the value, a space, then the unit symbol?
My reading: 97.5 °
